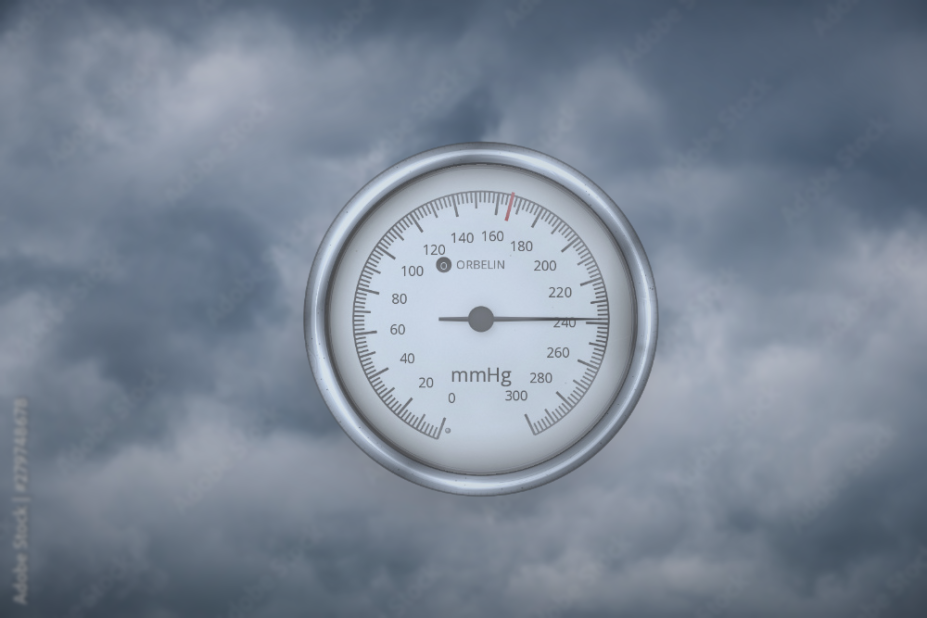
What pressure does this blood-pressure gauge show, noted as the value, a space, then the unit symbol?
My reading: 238 mmHg
